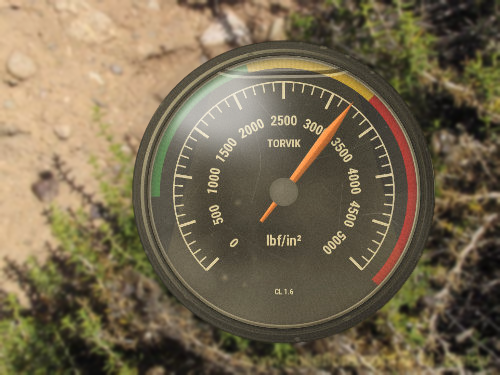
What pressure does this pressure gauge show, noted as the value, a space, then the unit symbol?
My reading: 3200 psi
